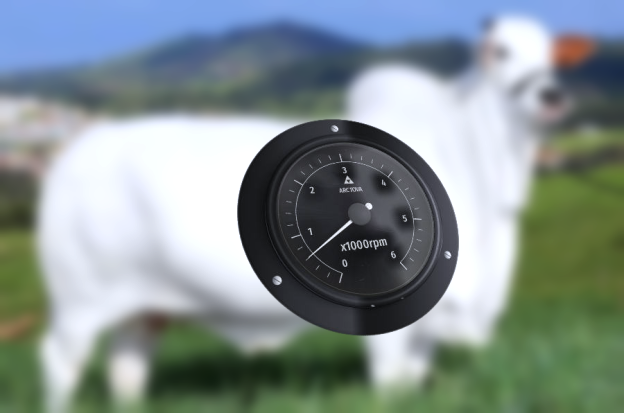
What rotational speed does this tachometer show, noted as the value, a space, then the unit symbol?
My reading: 600 rpm
